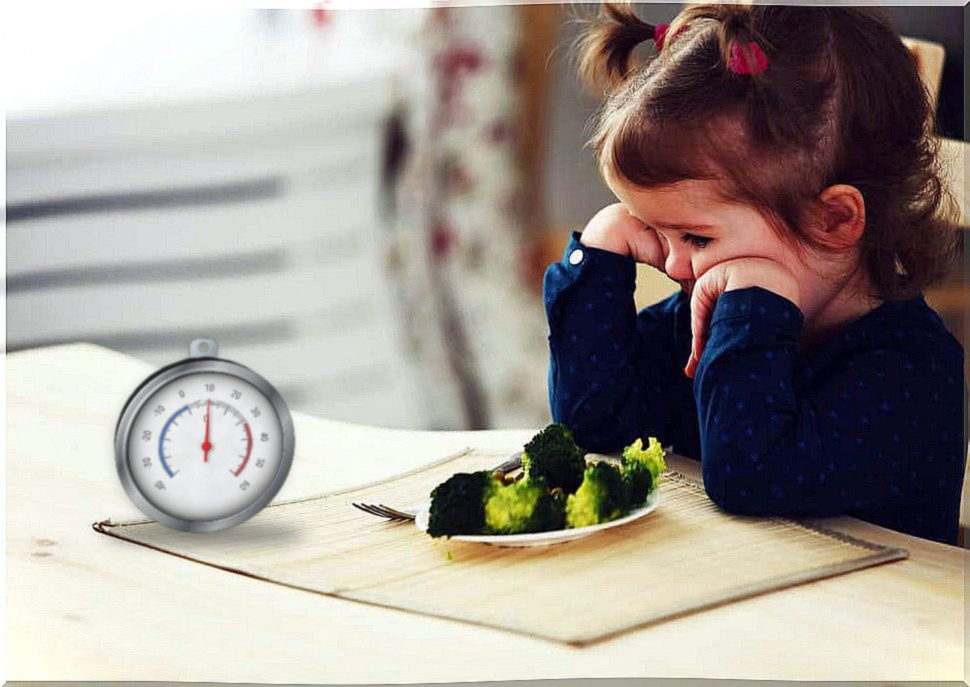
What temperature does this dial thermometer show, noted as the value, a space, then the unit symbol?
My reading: 10 °C
